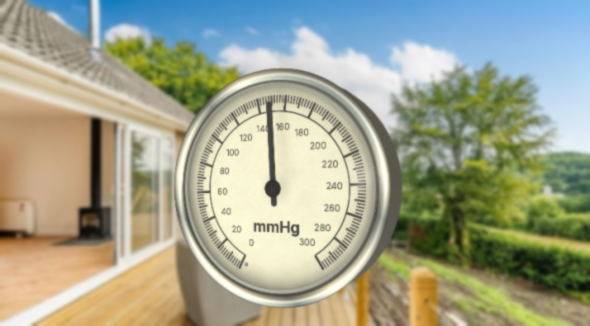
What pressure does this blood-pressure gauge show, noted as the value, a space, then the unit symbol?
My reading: 150 mmHg
